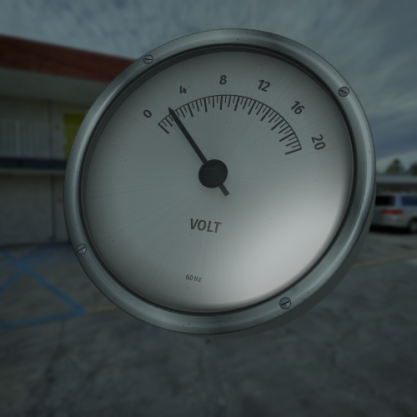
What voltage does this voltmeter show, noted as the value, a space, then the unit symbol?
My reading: 2 V
